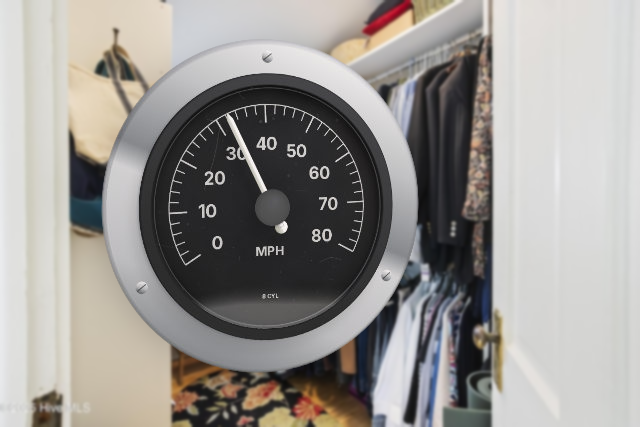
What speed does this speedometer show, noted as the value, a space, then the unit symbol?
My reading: 32 mph
